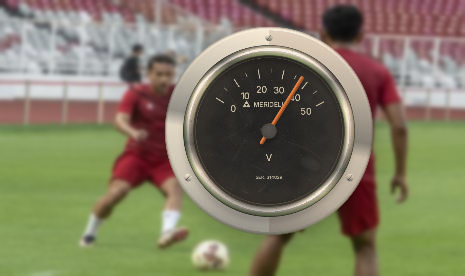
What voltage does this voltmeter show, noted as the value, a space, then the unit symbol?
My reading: 37.5 V
